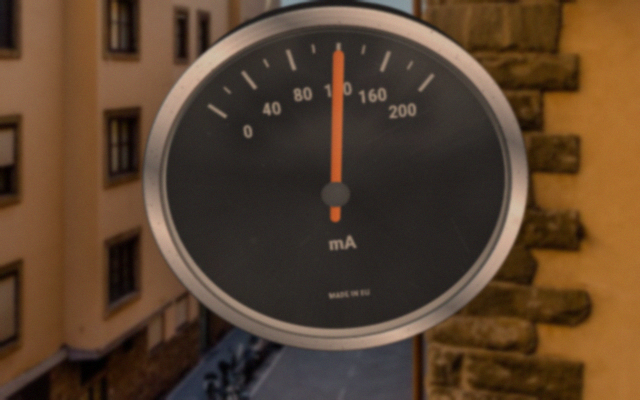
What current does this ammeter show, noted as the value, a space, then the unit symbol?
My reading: 120 mA
